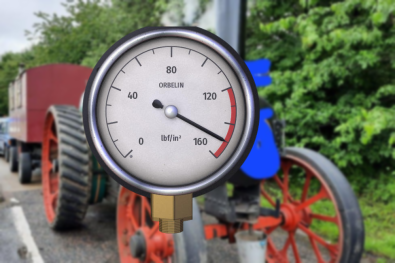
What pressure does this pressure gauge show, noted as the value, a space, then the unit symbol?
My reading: 150 psi
